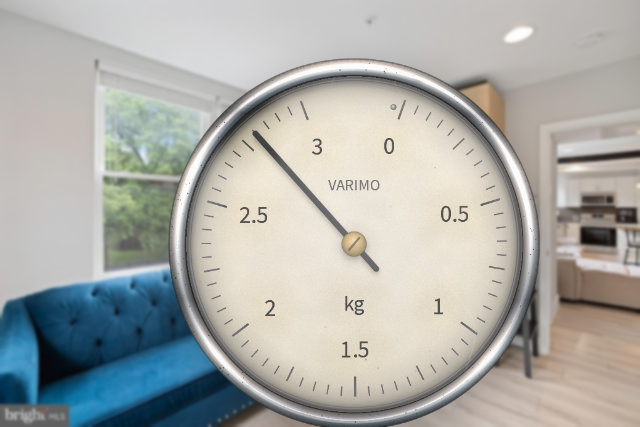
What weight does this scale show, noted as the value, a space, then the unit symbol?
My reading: 2.8 kg
